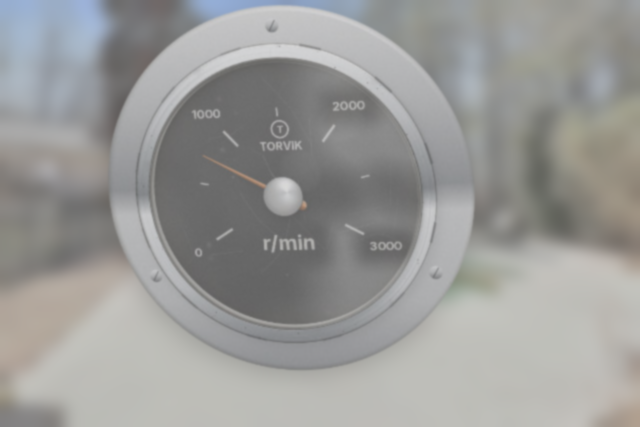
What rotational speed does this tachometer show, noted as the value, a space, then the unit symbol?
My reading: 750 rpm
